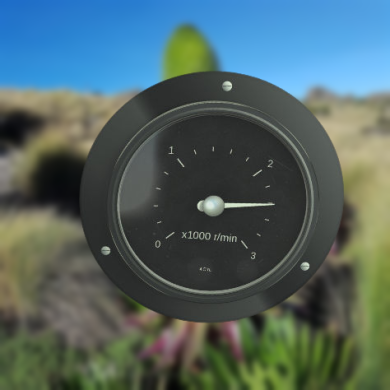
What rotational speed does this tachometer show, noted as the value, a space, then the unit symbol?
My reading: 2400 rpm
